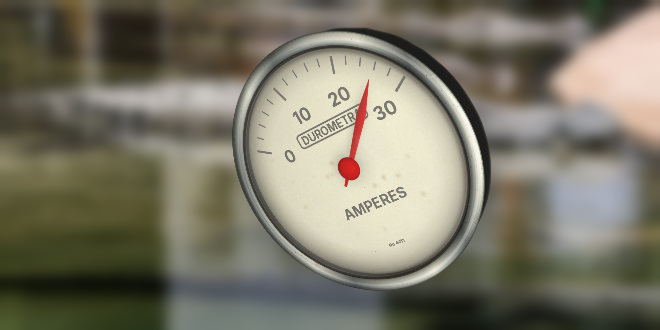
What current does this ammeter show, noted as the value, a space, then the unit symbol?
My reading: 26 A
